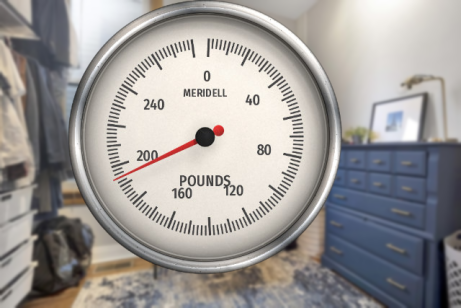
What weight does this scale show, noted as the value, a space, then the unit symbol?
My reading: 194 lb
